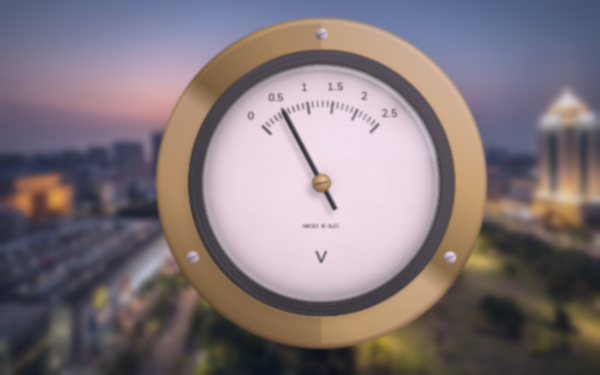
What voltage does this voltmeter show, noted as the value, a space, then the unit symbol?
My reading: 0.5 V
